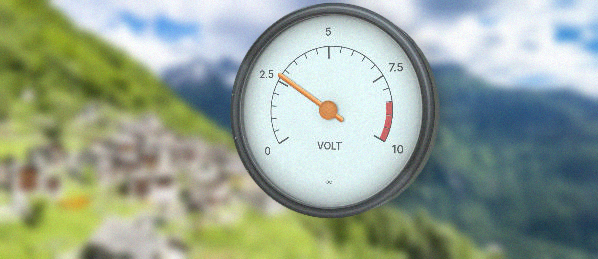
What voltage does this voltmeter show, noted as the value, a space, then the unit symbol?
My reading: 2.75 V
